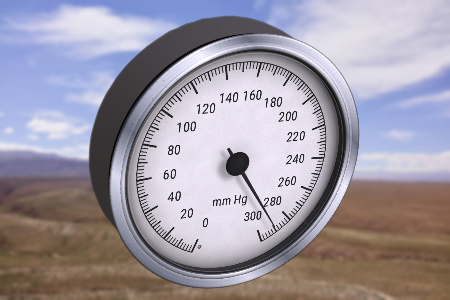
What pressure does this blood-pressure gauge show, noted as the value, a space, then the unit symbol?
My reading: 290 mmHg
